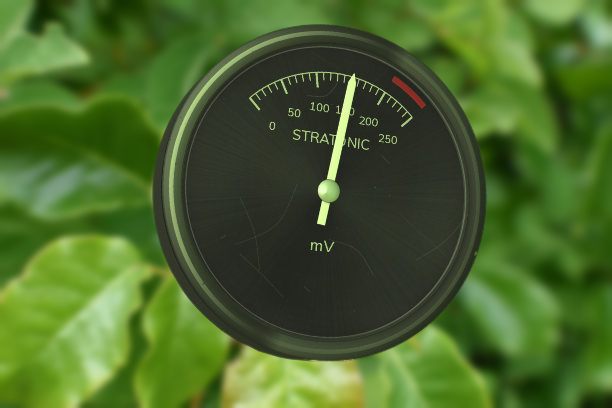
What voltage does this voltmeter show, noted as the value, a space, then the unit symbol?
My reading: 150 mV
